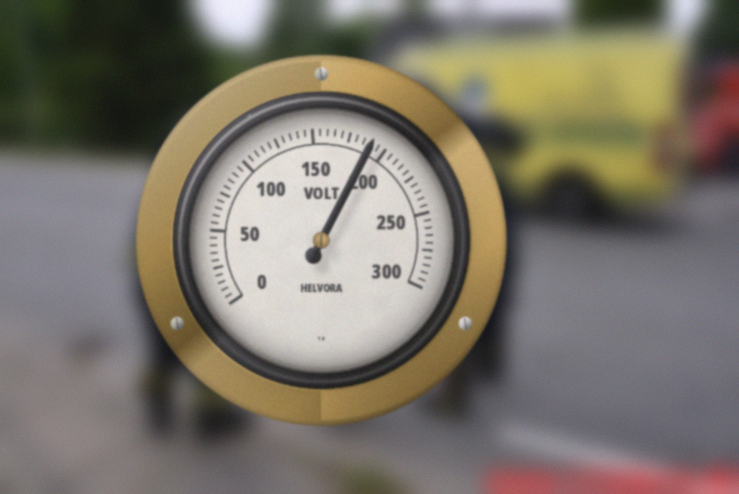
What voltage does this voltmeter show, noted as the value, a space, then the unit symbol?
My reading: 190 V
